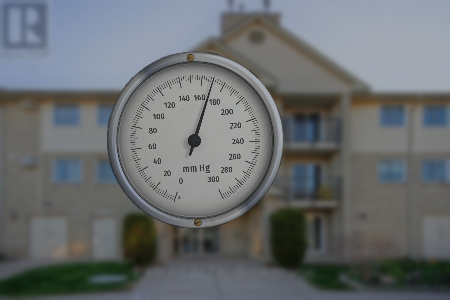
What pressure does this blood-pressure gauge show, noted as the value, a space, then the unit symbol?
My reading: 170 mmHg
